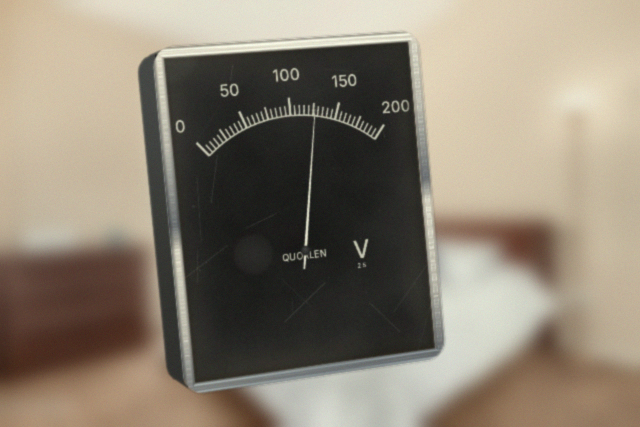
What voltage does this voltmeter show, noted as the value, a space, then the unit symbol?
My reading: 125 V
